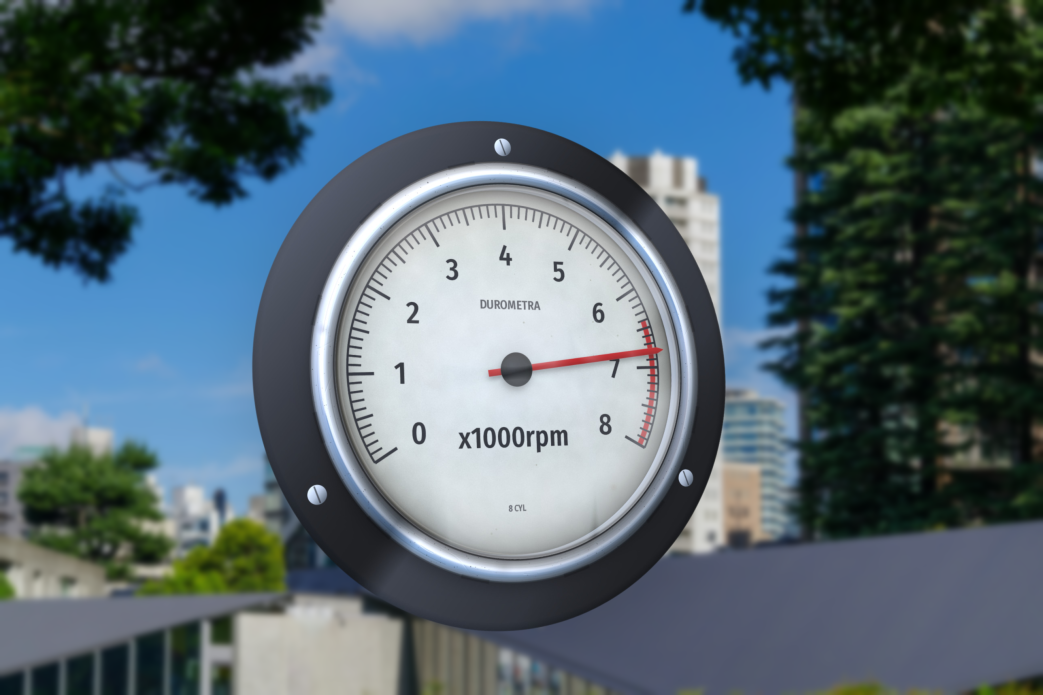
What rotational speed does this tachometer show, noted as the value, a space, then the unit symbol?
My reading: 6800 rpm
